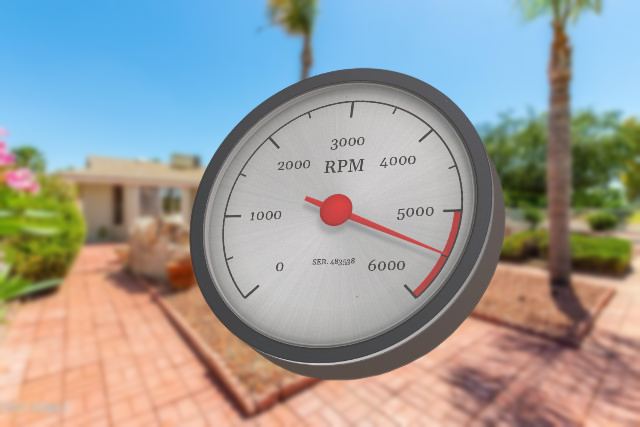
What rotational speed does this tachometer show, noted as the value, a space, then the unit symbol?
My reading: 5500 rpm
